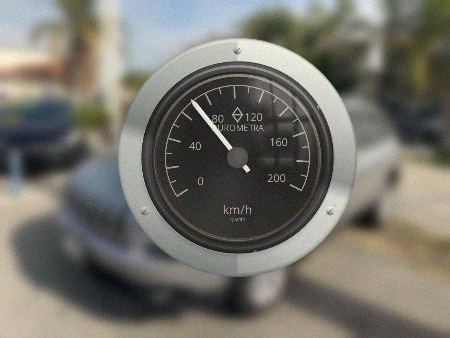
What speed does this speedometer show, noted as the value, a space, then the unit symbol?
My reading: 70 km/h
